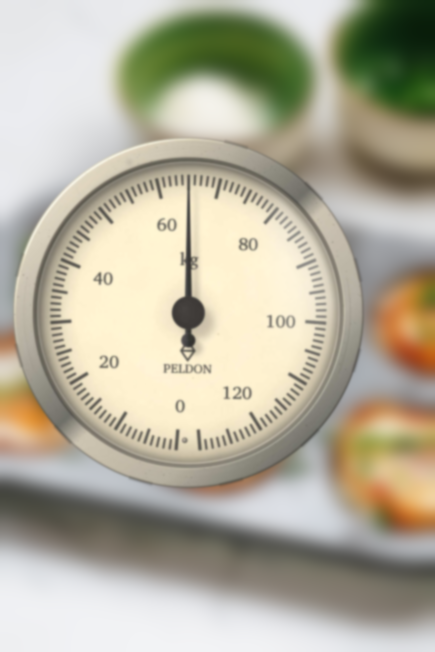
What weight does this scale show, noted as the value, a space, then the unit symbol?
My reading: 65 kg
